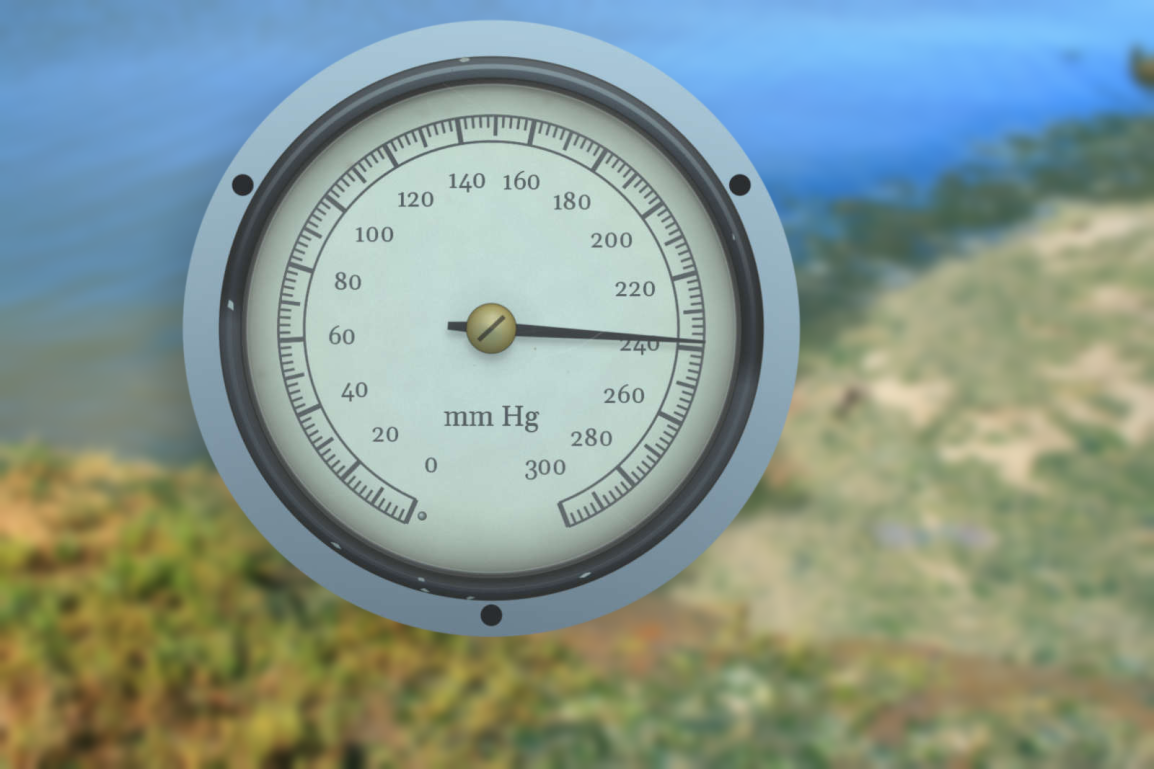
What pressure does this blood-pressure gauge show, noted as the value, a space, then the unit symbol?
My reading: 238 mmHg
